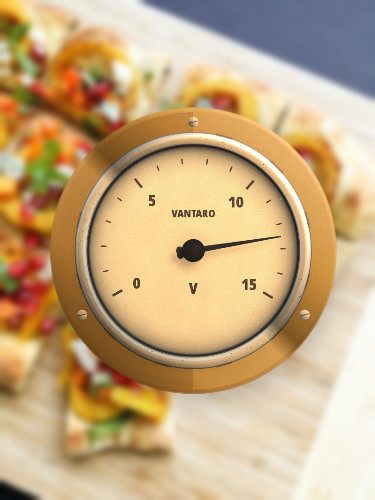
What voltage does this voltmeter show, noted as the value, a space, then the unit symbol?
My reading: 12.5 V
